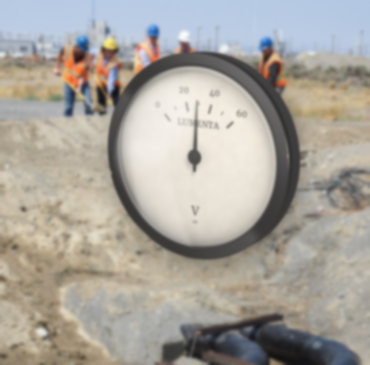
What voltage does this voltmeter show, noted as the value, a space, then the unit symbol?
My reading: 30 V
